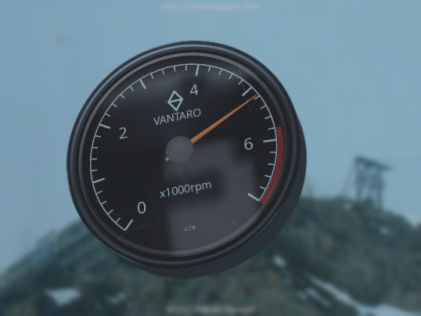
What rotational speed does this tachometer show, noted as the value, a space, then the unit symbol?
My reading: 5200 rpm
